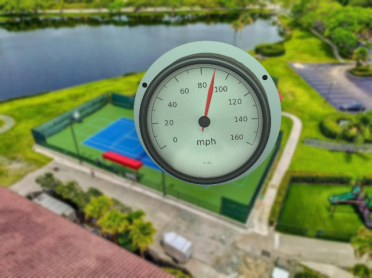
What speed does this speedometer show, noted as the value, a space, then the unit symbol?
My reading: 90 mph
